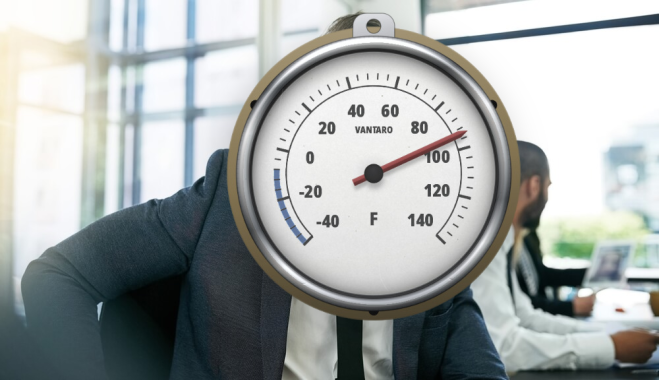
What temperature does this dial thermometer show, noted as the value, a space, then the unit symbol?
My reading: 94 °F
